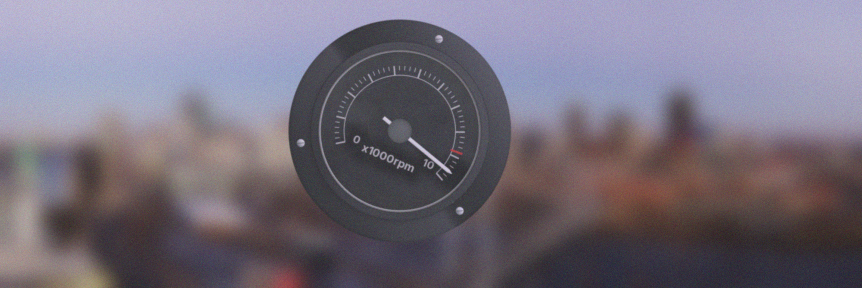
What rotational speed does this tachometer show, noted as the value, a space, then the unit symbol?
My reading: 9600 rpm
